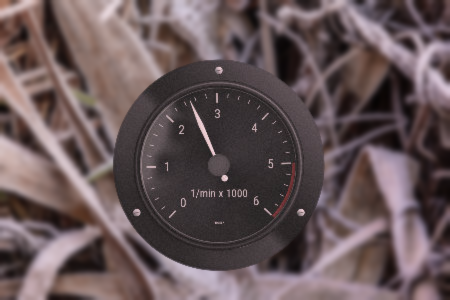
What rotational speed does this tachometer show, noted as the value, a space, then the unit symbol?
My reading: 2500 rpm
